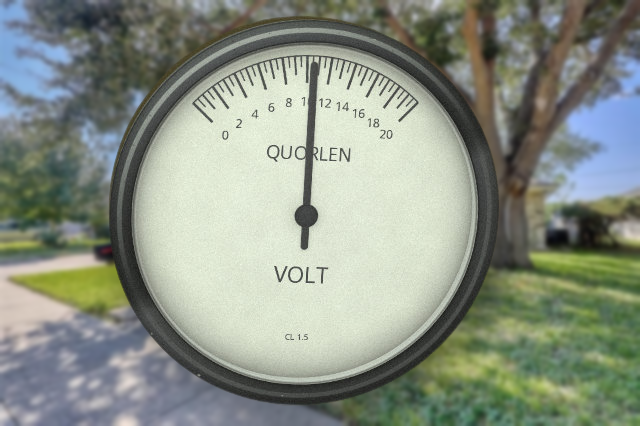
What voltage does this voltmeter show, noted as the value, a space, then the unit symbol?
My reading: 10.5 V
